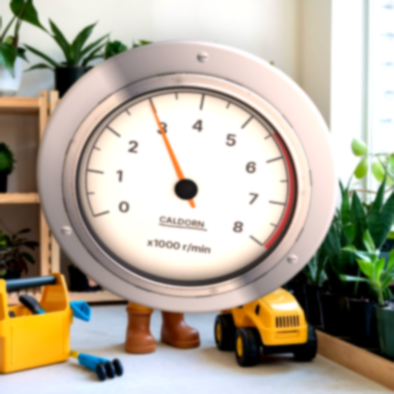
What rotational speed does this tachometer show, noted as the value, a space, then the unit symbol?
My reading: 3000 rpm
